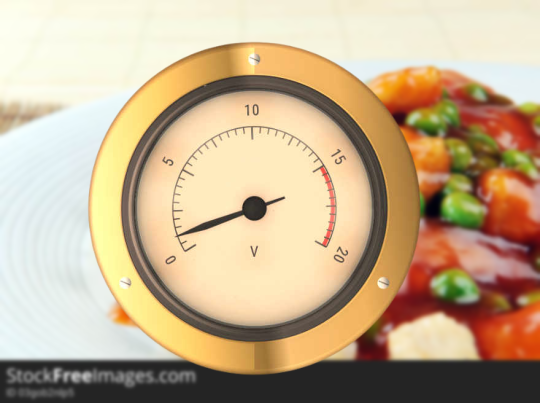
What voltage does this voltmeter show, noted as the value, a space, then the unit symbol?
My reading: 1 V
